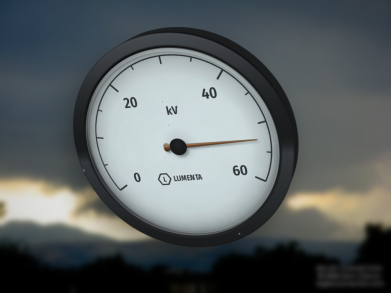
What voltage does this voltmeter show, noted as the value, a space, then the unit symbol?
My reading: 52.5 kV
